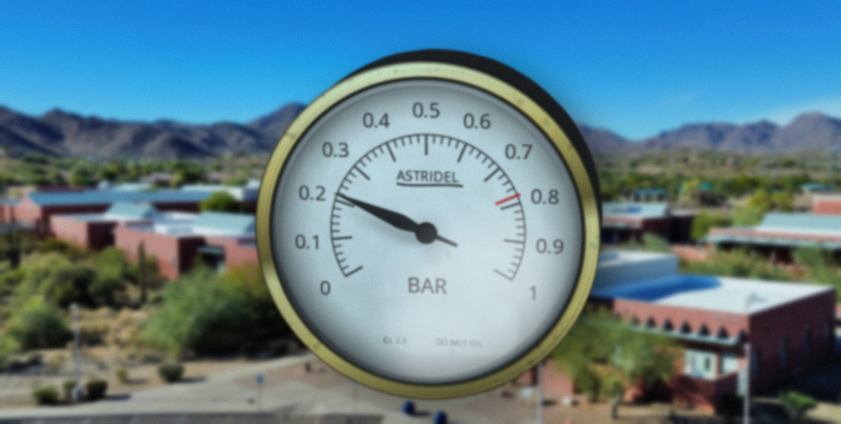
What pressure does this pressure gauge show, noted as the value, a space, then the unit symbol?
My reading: 0.22 bar
